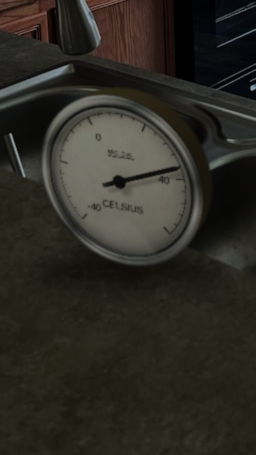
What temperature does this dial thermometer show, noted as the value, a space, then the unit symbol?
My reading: 36 °C
